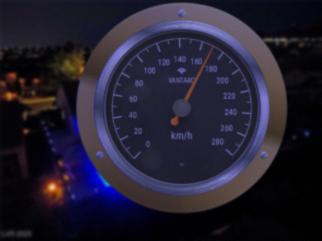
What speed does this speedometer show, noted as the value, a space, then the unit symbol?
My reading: 170 km/h
